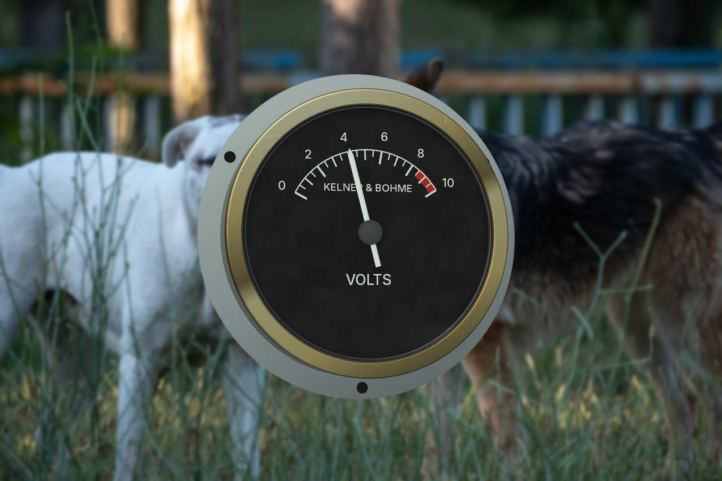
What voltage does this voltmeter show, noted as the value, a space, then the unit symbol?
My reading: 4 V
